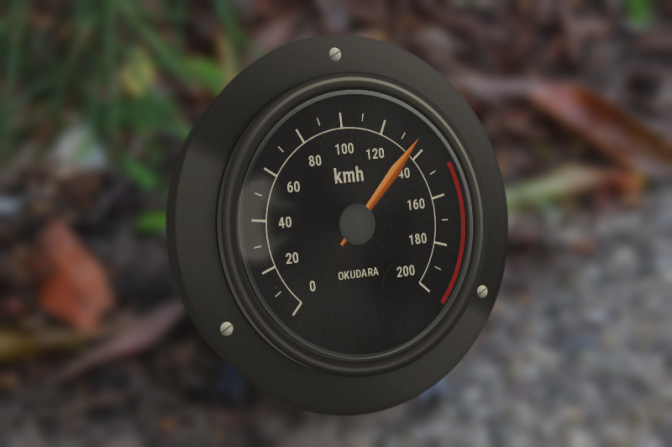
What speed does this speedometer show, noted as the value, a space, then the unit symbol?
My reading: 135 km/h
